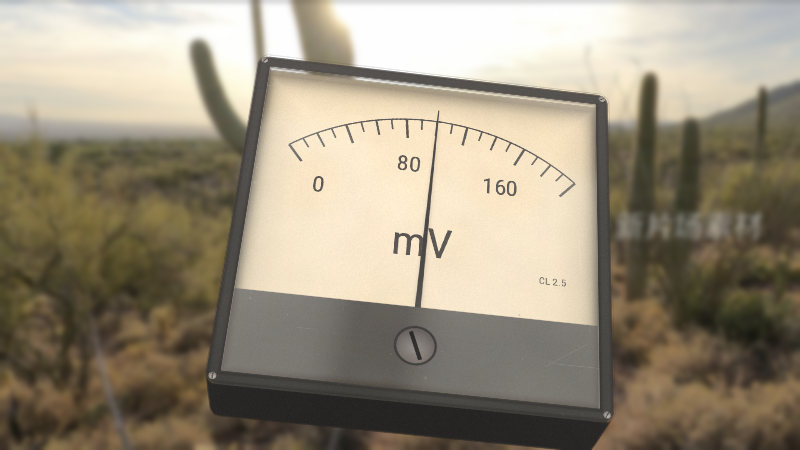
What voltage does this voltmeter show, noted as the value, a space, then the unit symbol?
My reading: 100 mV
